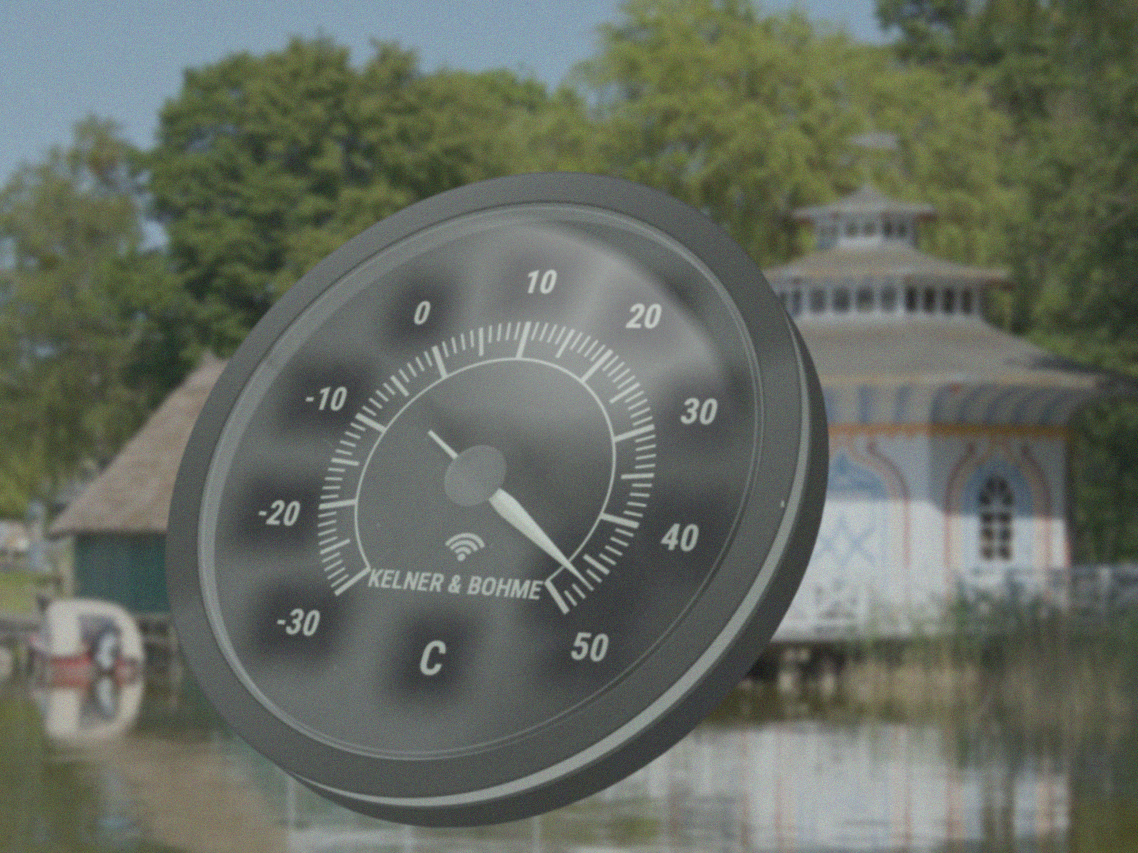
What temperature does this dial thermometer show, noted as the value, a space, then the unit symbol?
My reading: 47 °C
